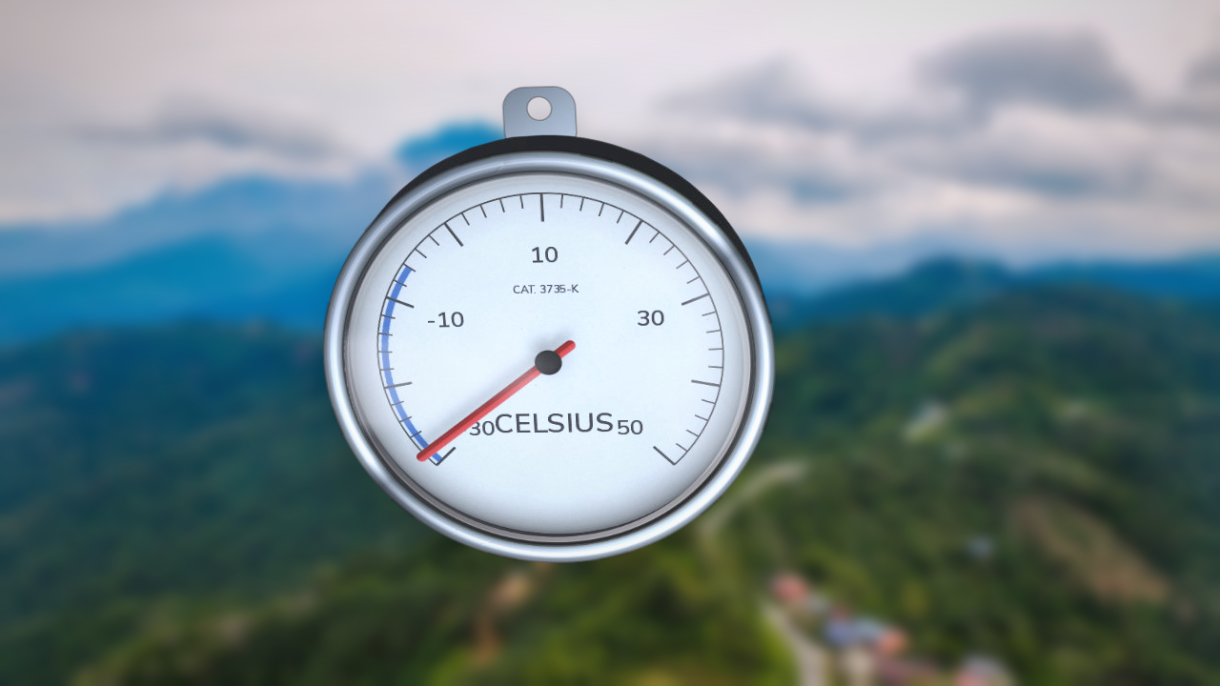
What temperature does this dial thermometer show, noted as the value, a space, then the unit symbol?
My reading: -28 °C
